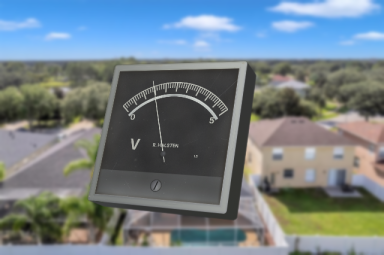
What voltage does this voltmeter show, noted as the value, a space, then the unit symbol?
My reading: 1.5 V
